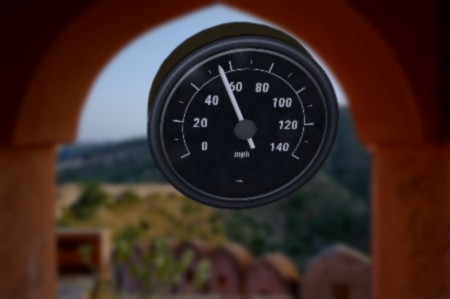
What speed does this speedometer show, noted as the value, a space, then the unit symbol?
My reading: 55 mph
